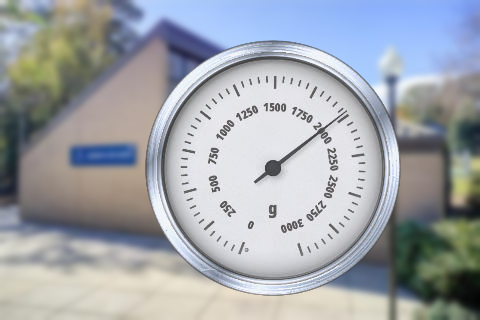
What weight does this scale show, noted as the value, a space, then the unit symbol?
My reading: 1975 g
